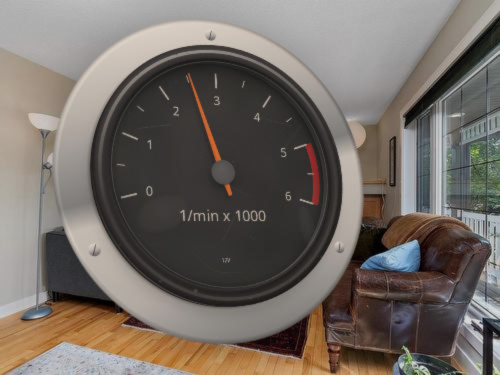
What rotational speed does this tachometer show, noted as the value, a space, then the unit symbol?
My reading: 2500 rpm
